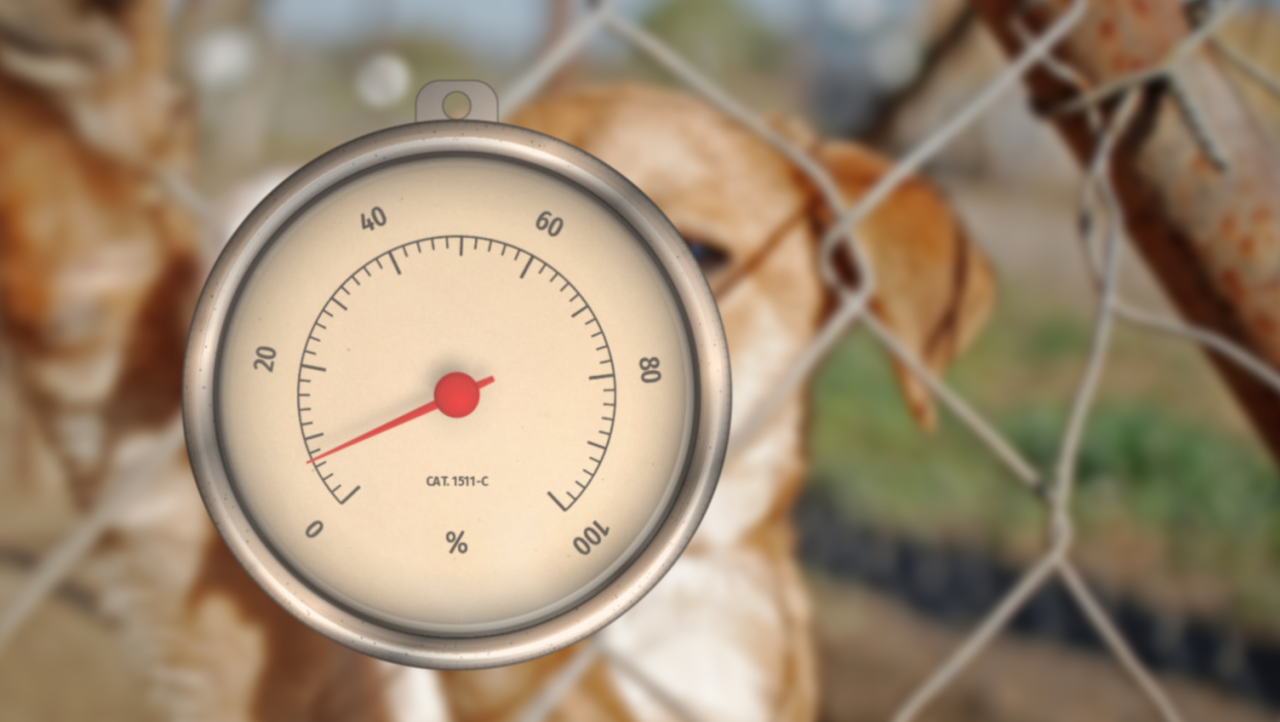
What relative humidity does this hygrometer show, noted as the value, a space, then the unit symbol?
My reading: 7 %
